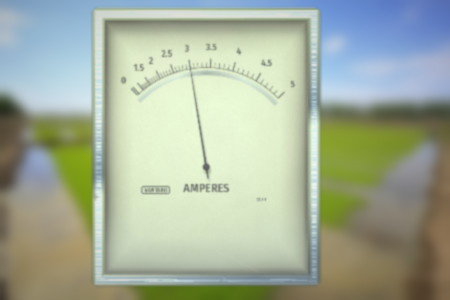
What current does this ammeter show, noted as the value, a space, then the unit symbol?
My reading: 3 A
